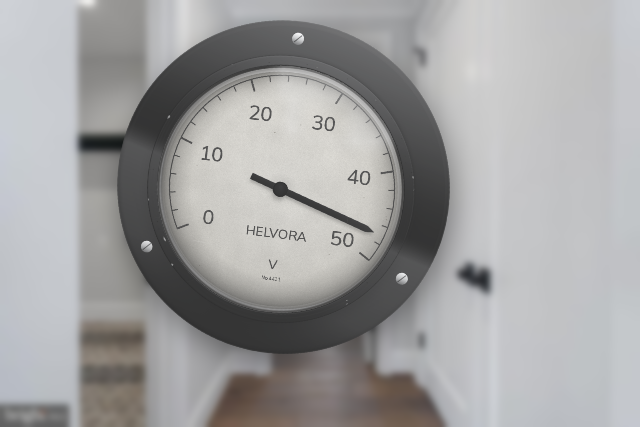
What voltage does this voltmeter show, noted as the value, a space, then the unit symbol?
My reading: 47 V
